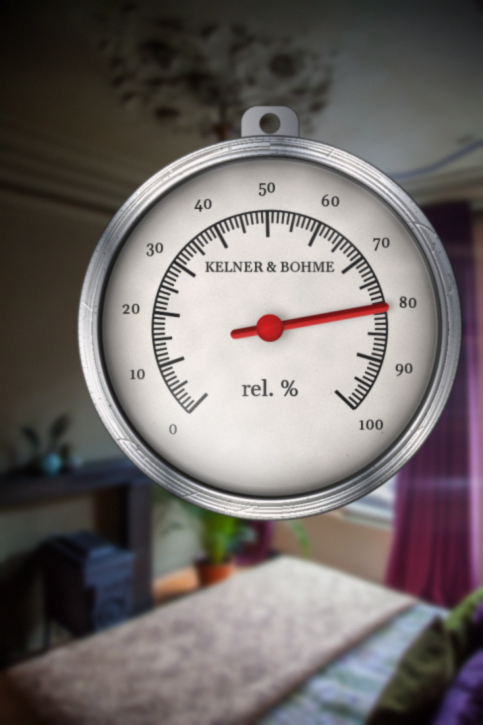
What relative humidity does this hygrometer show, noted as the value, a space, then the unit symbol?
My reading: 80 %
